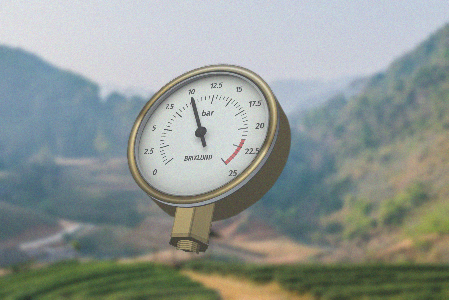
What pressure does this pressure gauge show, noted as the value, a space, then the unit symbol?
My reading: 10 bar
